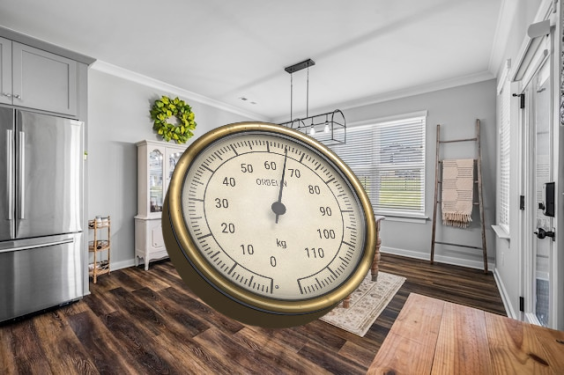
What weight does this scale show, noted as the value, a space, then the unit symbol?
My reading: 65 kg
